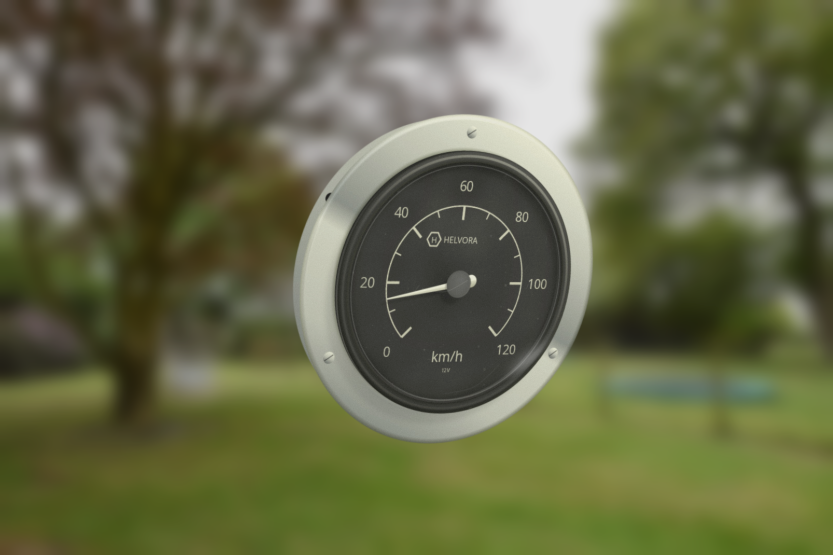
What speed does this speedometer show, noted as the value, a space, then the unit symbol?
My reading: 15 km/h
